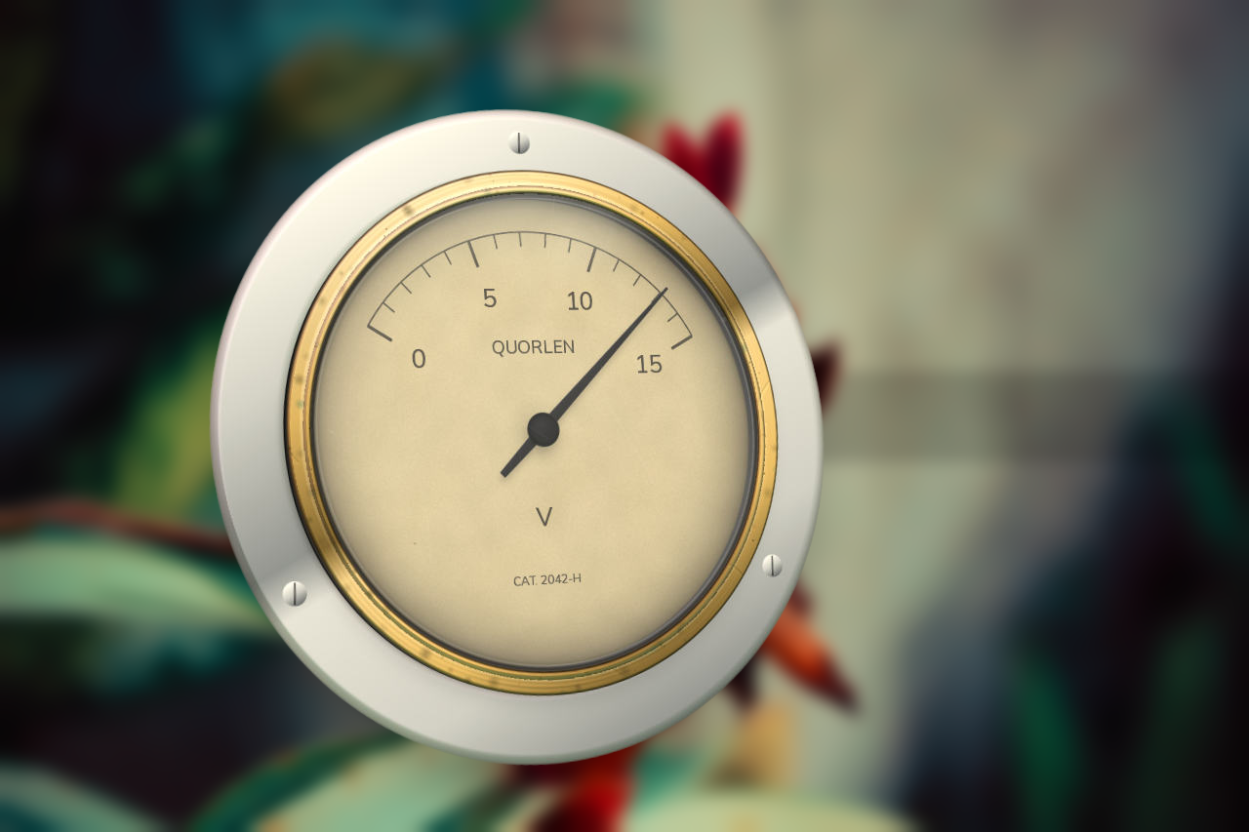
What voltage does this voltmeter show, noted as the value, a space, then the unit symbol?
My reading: 13 V
